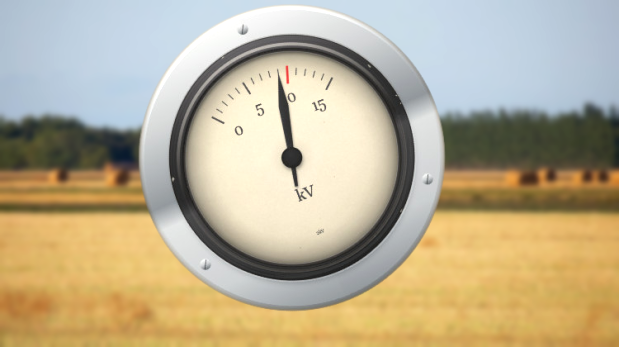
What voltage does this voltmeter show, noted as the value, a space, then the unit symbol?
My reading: 9 kV
